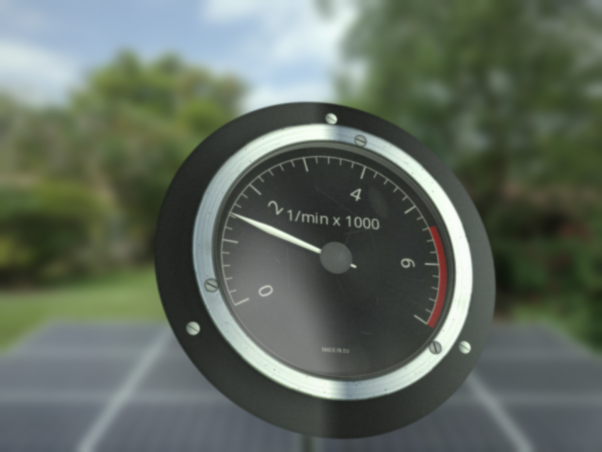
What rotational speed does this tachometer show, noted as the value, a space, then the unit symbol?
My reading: 1400 rpm
